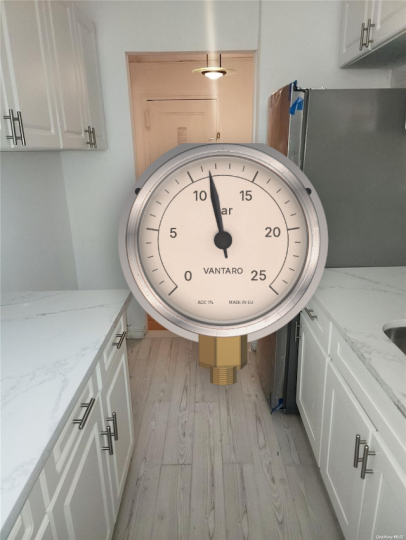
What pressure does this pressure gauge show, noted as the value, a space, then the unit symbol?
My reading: 11.5 bar
